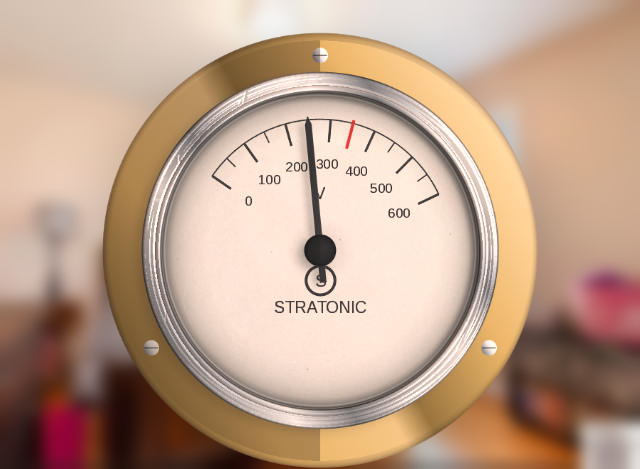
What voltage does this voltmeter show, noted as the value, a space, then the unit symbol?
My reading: 250 V
